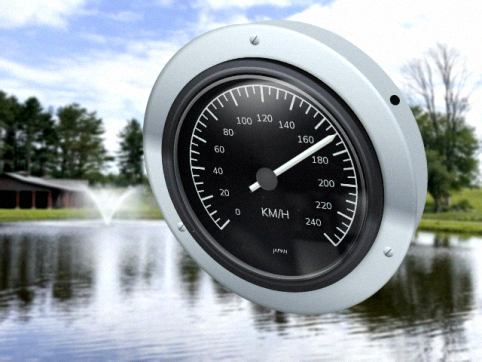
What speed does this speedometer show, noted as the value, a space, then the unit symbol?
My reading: 170 km/h
